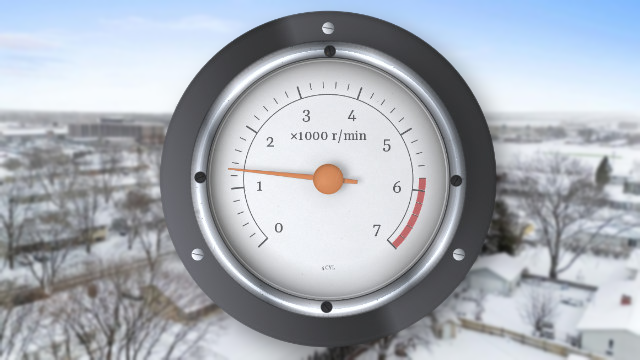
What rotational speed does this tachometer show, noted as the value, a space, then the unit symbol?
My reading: 1300 rpm
